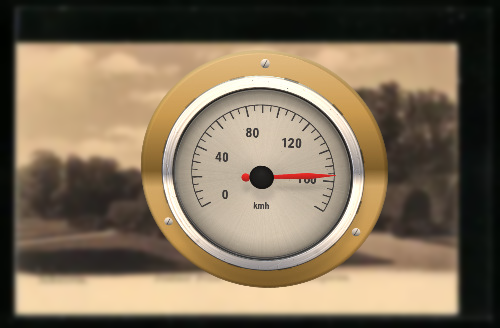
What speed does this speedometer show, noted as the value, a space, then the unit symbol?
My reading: 155 km/h
